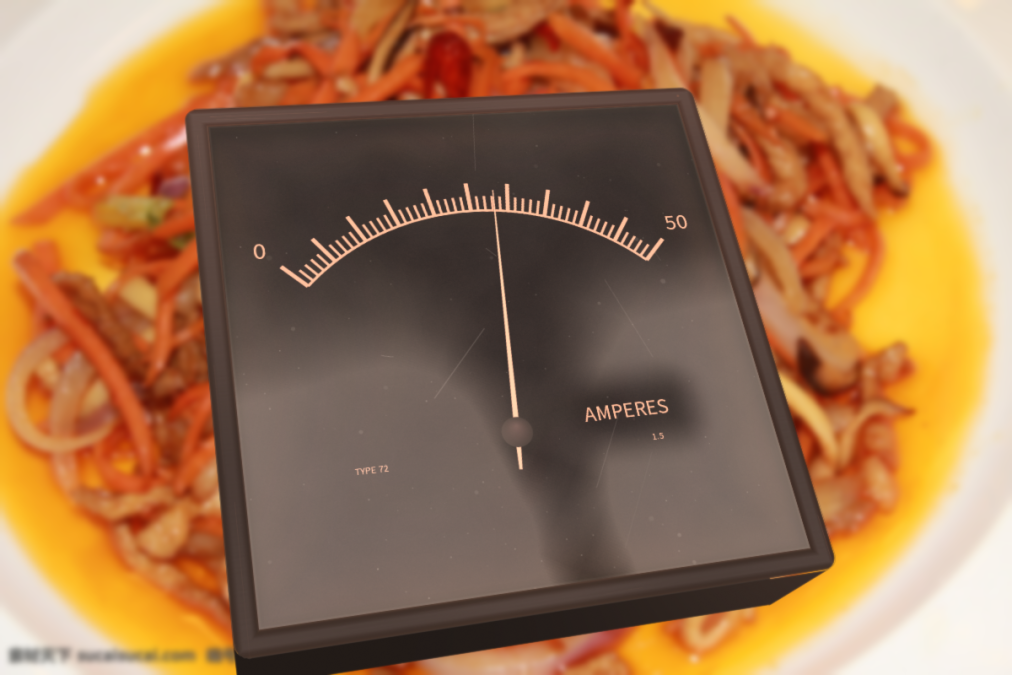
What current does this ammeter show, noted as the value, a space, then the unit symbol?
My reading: 28 A
